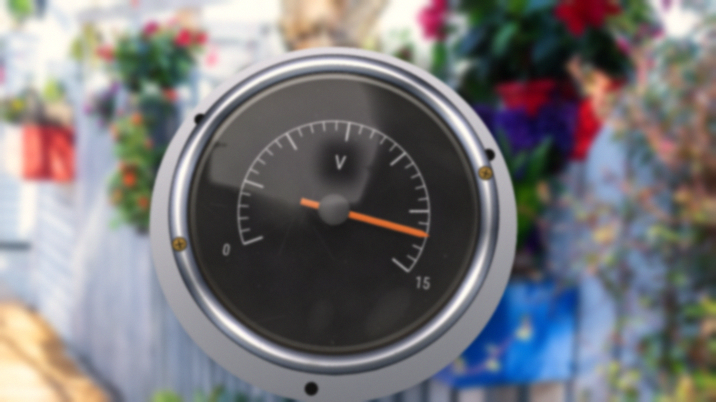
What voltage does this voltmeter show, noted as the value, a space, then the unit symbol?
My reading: 13.5 V
